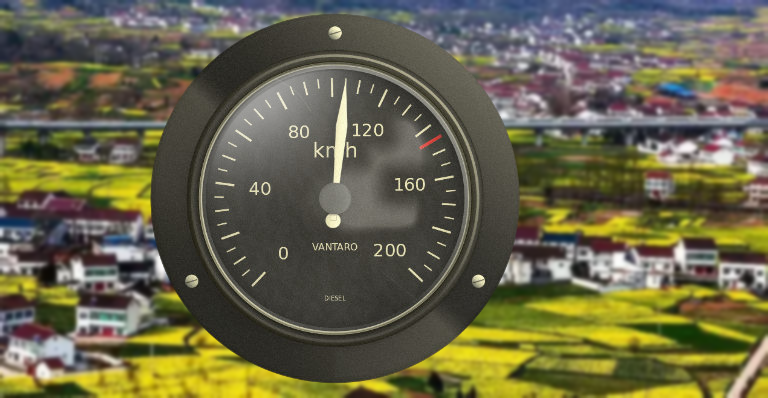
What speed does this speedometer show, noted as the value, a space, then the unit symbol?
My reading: 105 km/h
